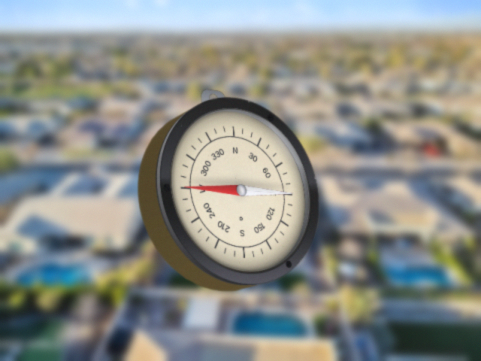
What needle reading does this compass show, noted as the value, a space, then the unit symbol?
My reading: 270 °
